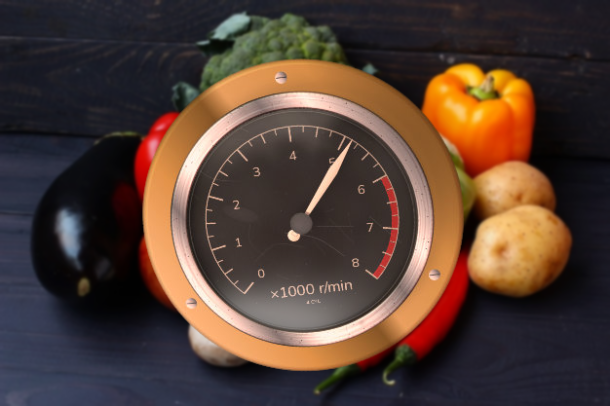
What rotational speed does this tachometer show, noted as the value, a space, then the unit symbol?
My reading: 5125 rpm
